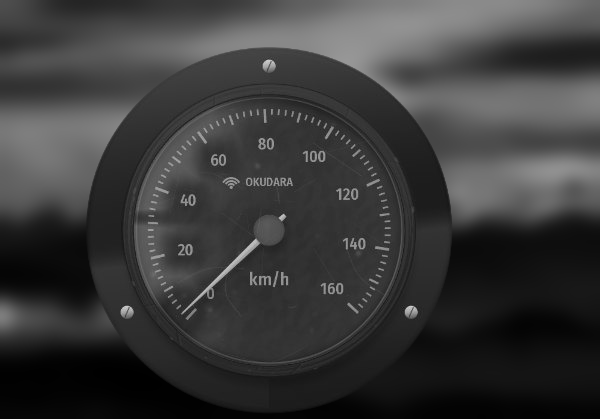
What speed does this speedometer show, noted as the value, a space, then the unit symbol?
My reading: 2 km/h
